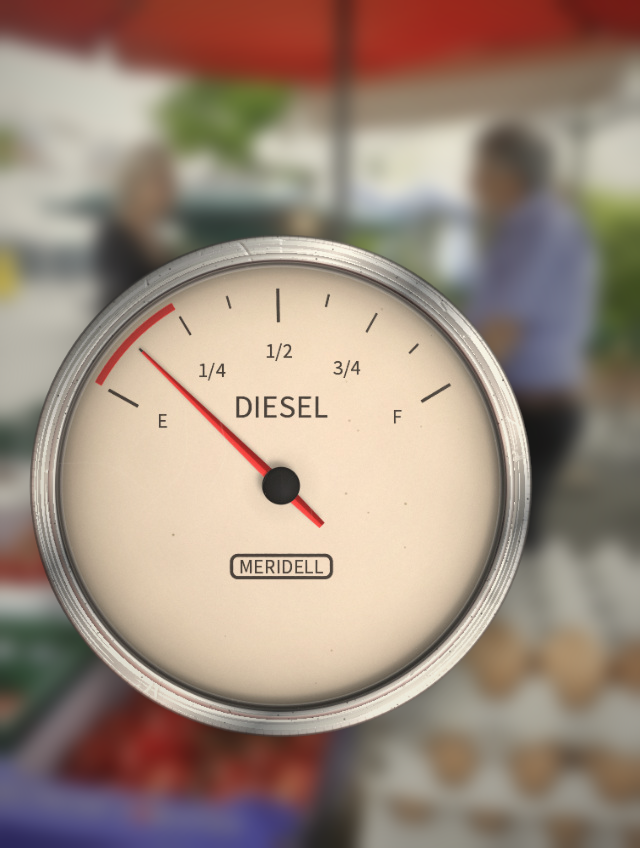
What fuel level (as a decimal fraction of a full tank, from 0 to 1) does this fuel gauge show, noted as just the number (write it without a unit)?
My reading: 0.125
